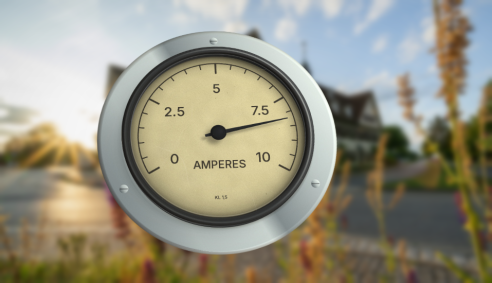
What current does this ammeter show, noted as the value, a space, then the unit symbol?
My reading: 8.25 A
